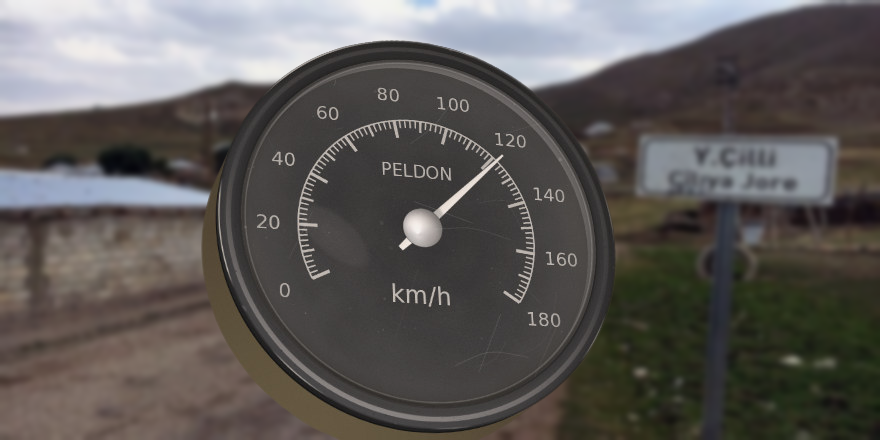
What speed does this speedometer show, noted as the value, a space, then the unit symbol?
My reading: 122 km/h
